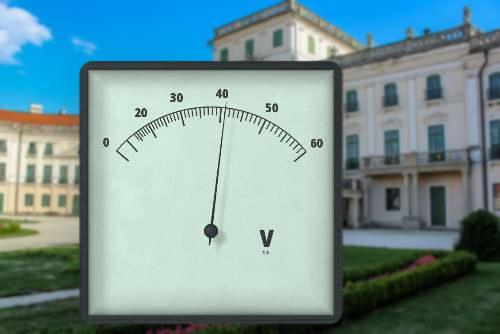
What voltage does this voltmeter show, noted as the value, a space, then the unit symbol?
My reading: 41 V
